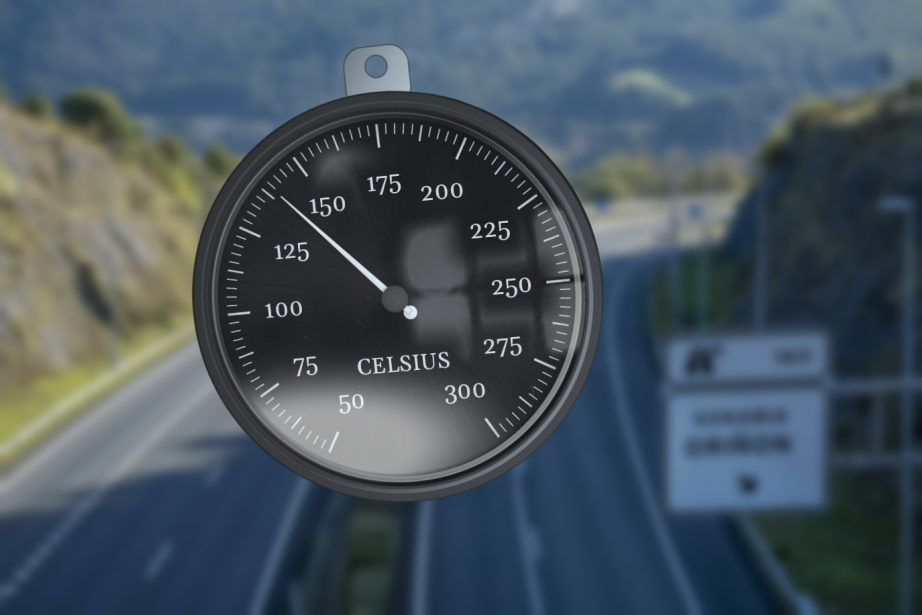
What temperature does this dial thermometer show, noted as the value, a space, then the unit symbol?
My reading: 140 °C
